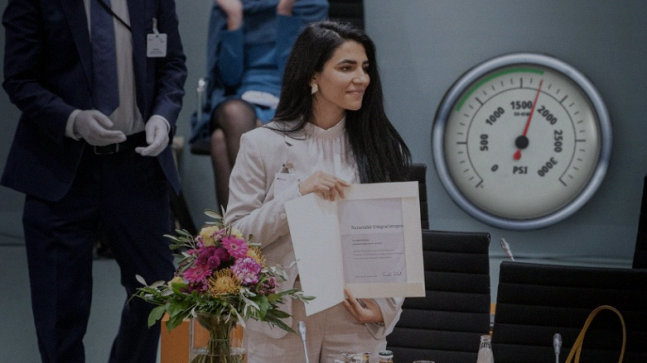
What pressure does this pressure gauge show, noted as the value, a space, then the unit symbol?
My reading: 1700 psi
